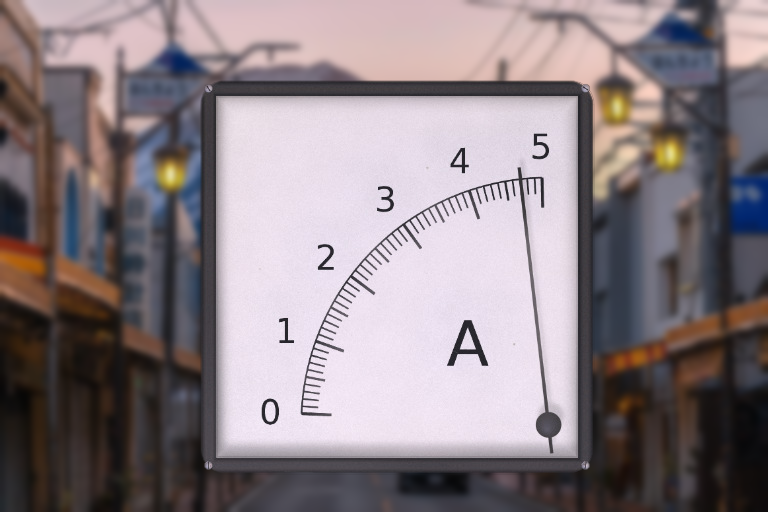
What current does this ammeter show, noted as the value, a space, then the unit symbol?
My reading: 4.7 A
